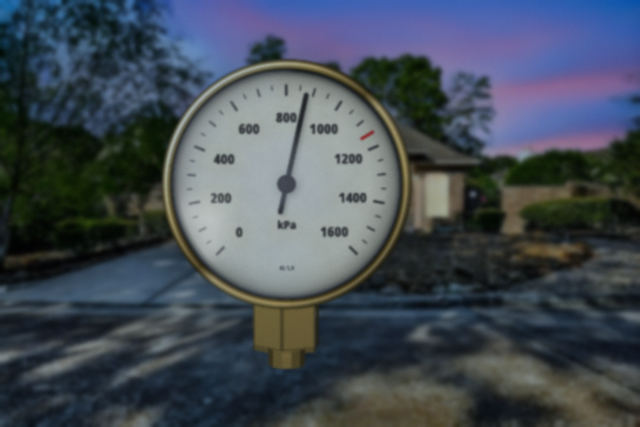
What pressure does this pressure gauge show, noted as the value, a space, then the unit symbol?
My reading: 875 kPa
